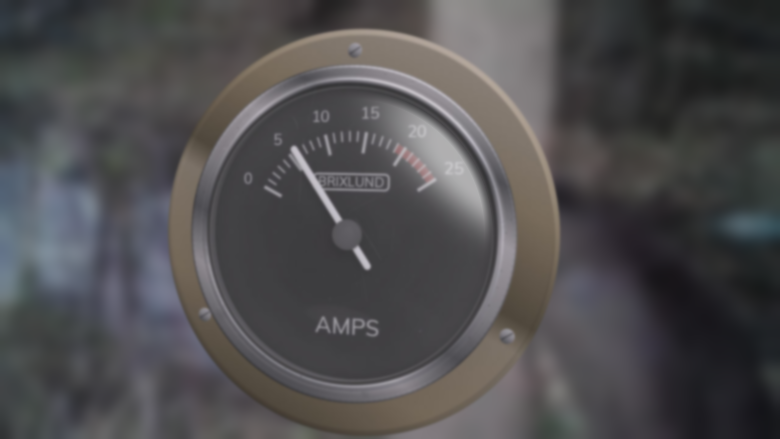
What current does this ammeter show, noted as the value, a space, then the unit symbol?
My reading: 6 A
